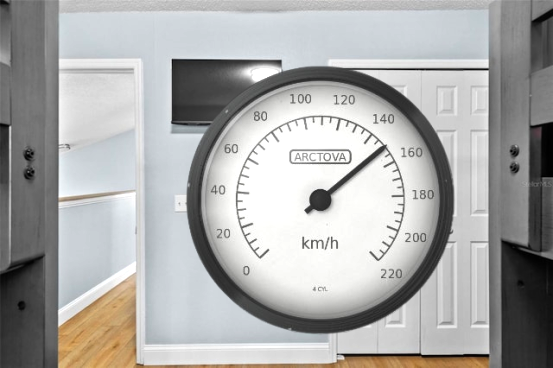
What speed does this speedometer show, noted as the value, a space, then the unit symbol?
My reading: 150 km/h
